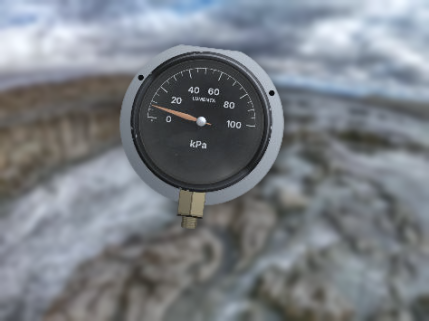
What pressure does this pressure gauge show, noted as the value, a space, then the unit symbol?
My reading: 7.5 kPa
